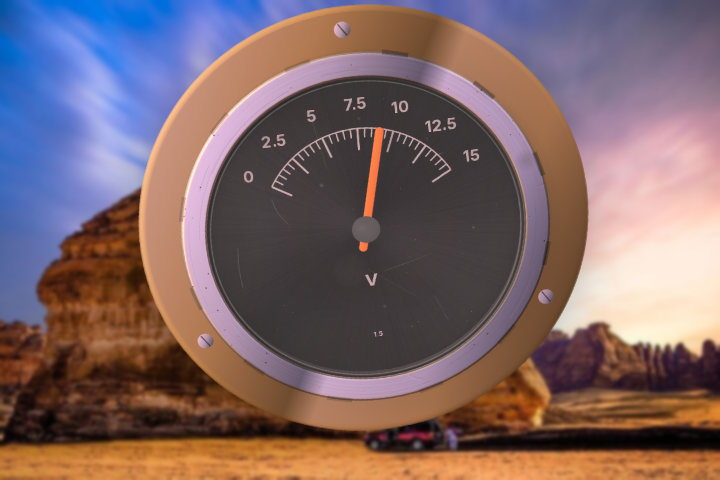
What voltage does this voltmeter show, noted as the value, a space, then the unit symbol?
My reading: 9 V
